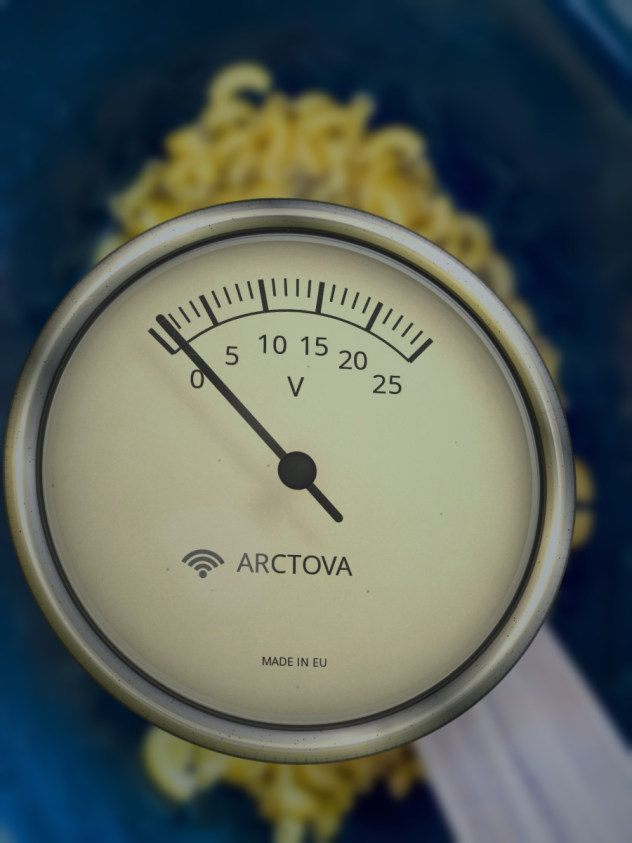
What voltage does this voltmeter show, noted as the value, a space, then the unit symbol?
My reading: 1 V
